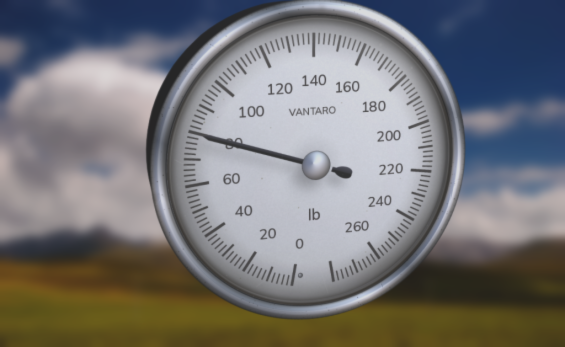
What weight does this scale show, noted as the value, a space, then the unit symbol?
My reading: 80 lb
